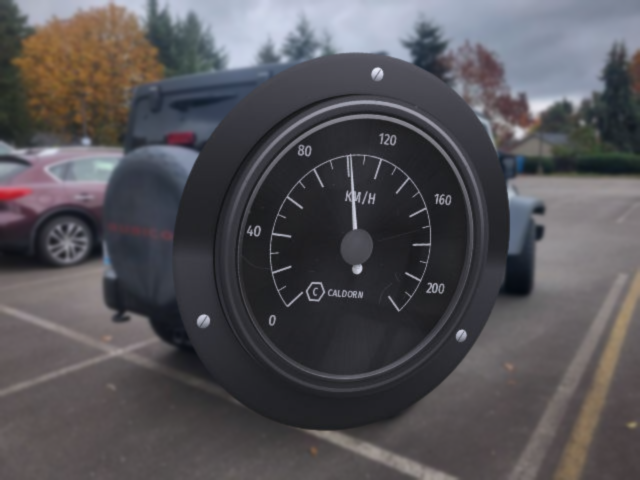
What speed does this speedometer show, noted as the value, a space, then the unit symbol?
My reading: 100 km/h
